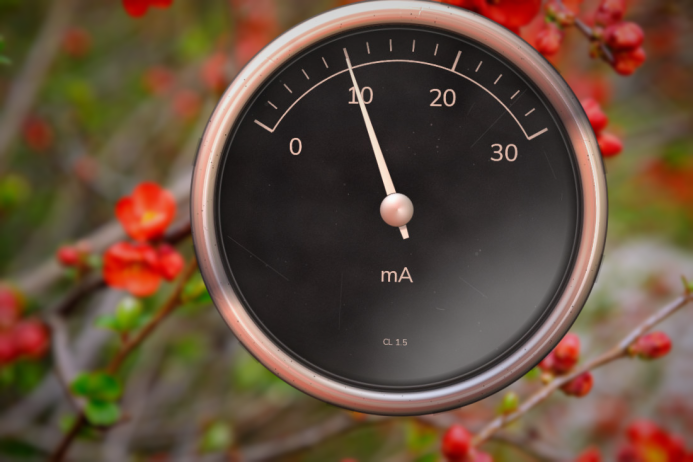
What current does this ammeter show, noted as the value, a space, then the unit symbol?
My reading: 10 mA
